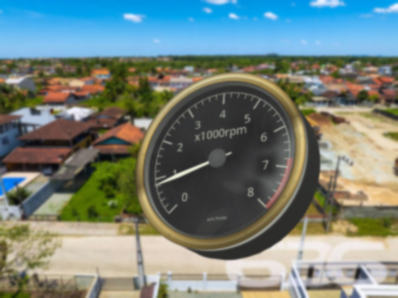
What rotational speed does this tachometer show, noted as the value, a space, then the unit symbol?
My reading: 800 rpm
